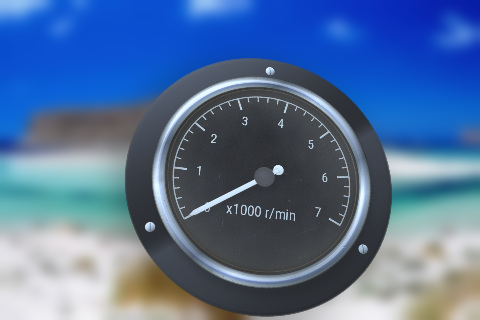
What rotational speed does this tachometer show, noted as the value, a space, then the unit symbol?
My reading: 0 rpm
